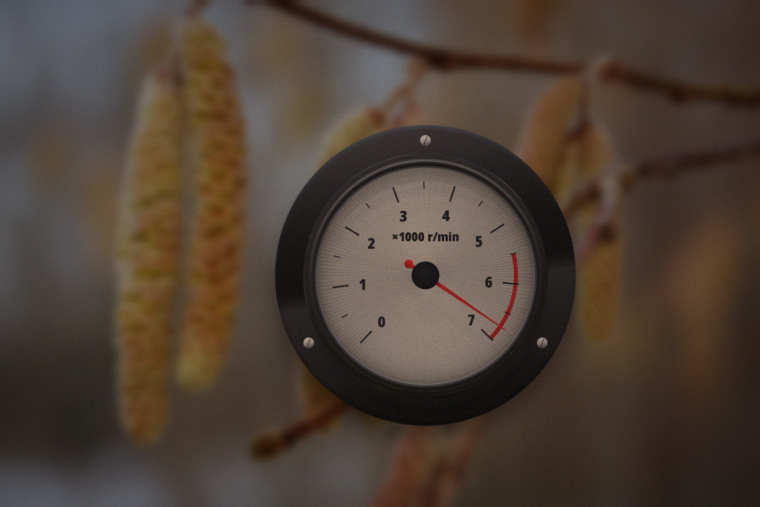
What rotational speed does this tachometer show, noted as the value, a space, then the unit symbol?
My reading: 6750 rpm
